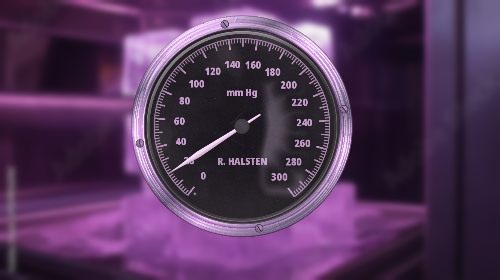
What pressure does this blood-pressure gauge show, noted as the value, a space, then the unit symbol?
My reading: 20 mmHg
